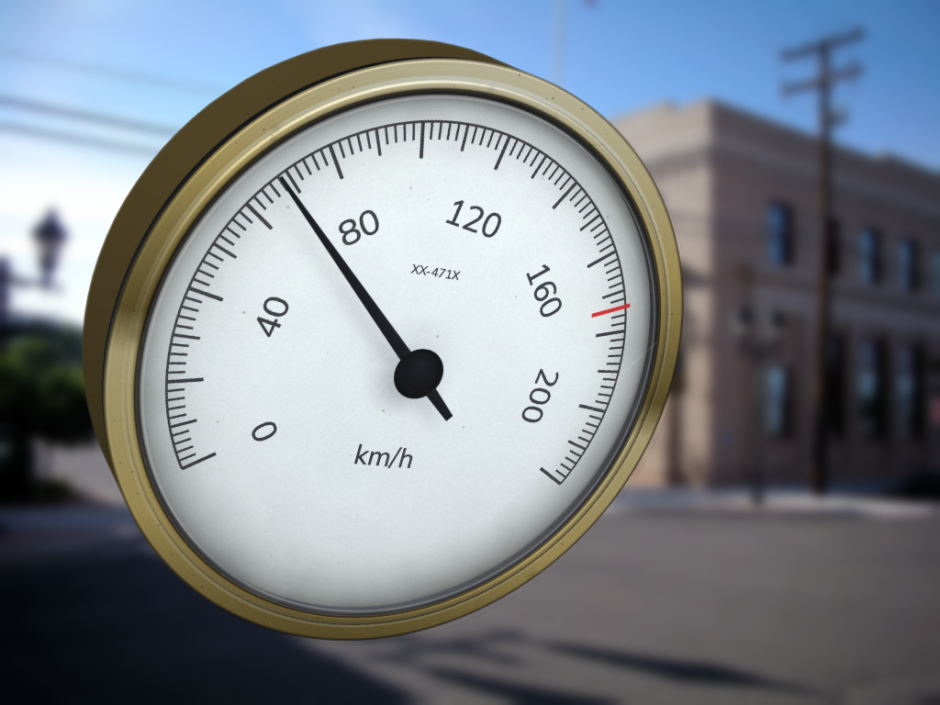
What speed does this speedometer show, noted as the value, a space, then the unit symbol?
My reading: 68 km/h
